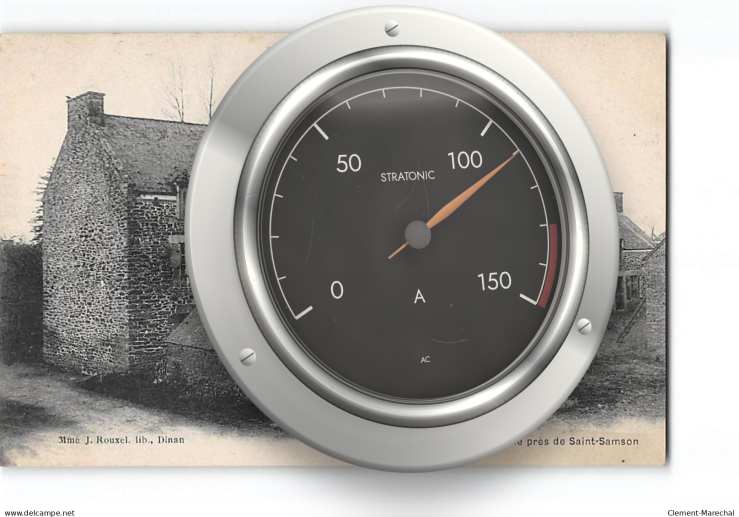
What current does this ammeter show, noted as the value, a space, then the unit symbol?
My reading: 110 A
